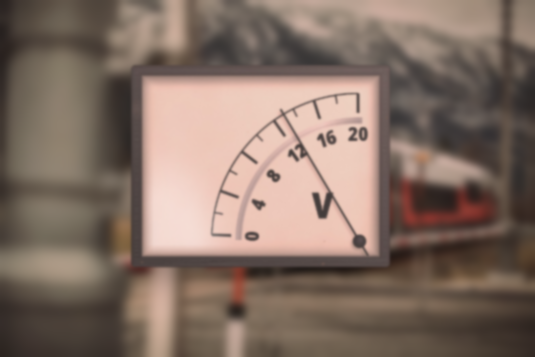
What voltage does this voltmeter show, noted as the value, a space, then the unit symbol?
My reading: 13 V
